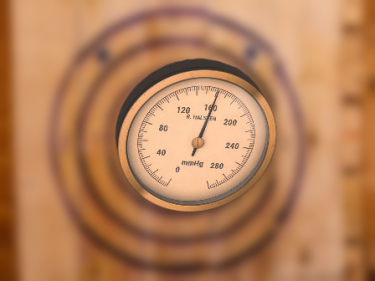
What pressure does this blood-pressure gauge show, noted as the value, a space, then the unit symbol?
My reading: 160 mmHg
